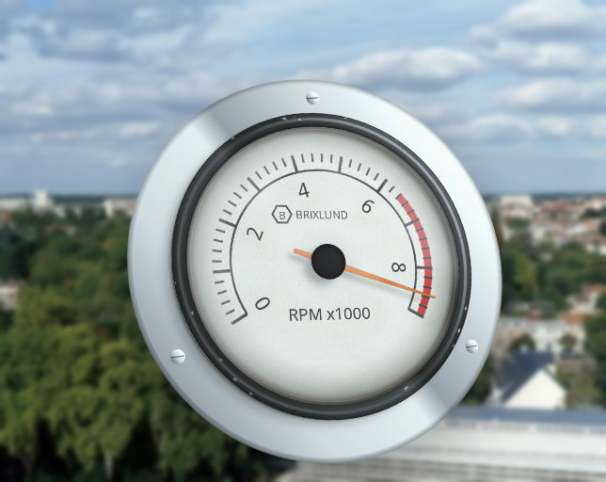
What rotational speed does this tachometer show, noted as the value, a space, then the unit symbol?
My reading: 8600 rpm
